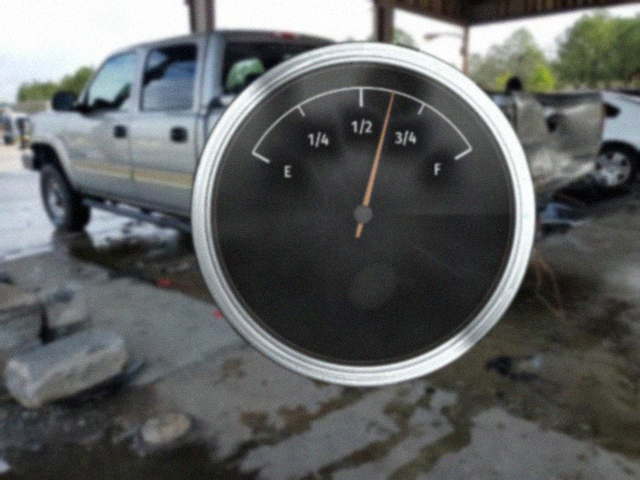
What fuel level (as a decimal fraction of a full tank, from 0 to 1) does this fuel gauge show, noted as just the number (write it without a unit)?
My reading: 0.625
